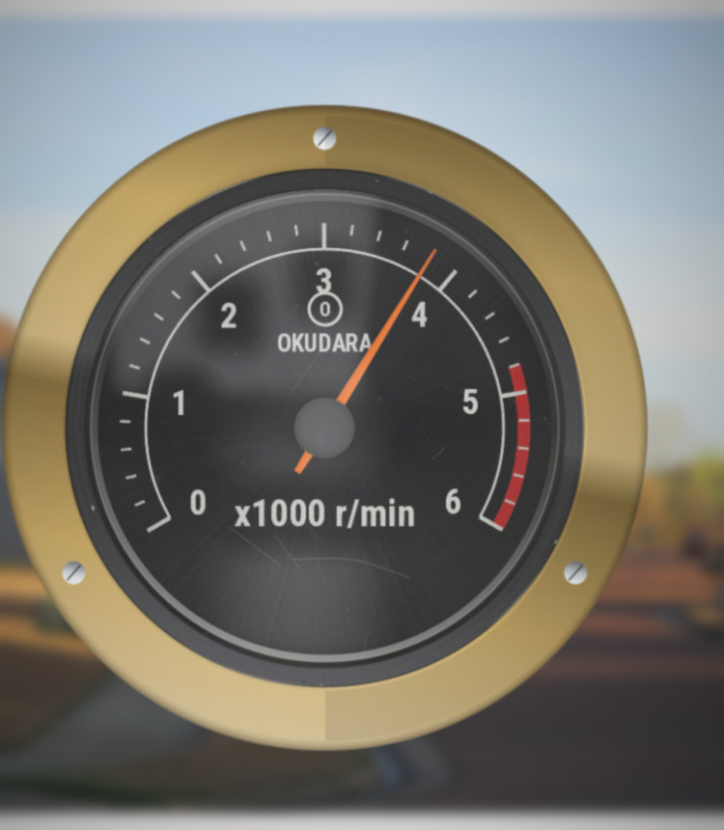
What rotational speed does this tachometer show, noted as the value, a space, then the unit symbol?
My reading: 3800 rpm
